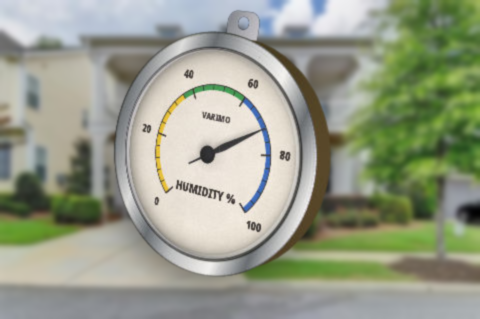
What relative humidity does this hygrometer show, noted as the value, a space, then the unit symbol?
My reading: 72 %
